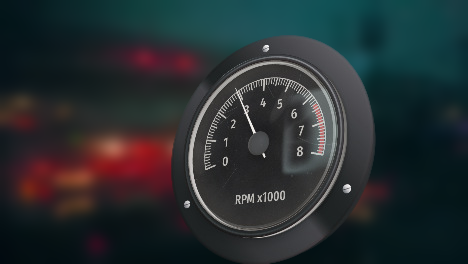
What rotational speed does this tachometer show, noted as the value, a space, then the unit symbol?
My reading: 3000 rpm
